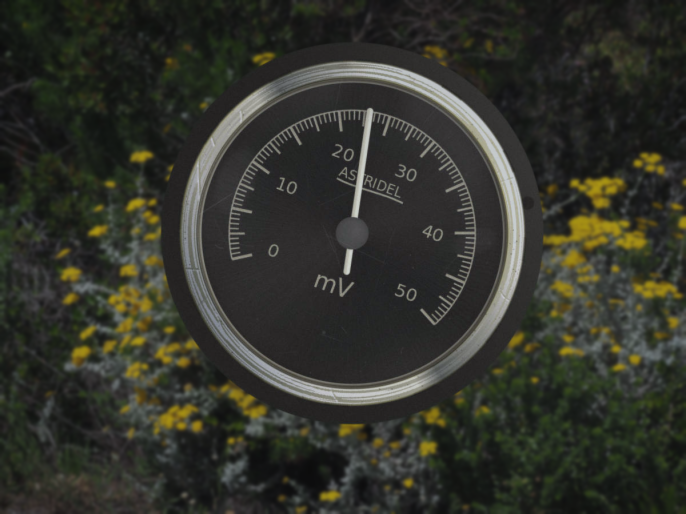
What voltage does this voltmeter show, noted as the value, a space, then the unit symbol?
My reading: 23 mV
